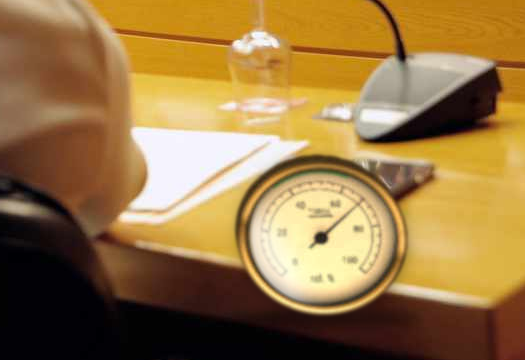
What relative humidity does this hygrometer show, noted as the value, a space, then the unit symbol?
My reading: 68 %
